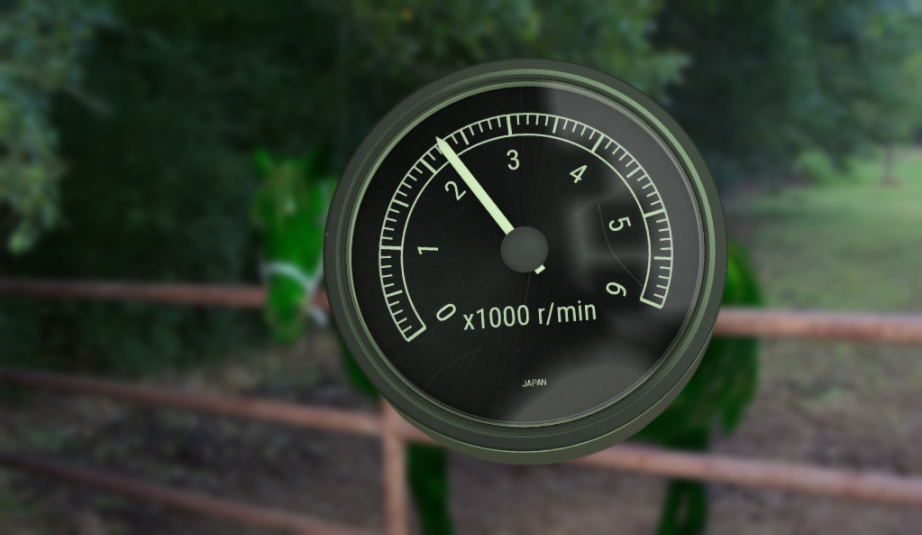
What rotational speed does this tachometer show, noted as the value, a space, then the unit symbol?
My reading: 2250 rpm
